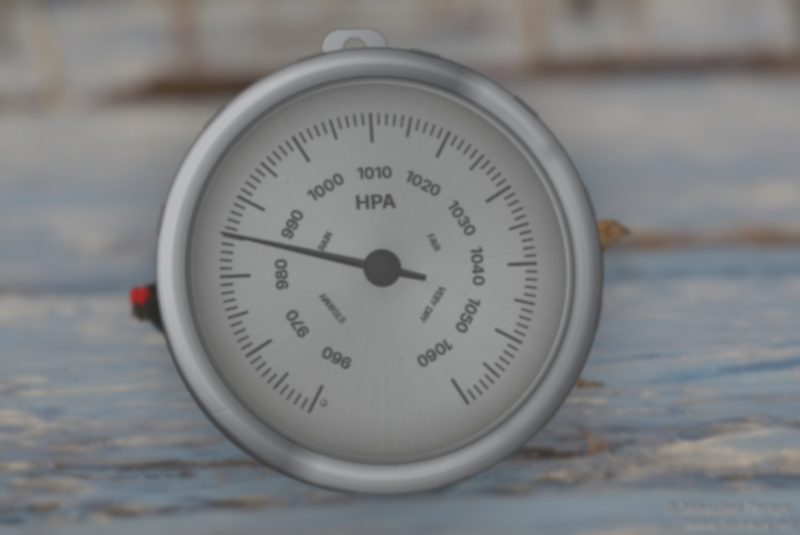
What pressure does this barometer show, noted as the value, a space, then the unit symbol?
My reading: 985 hPa
